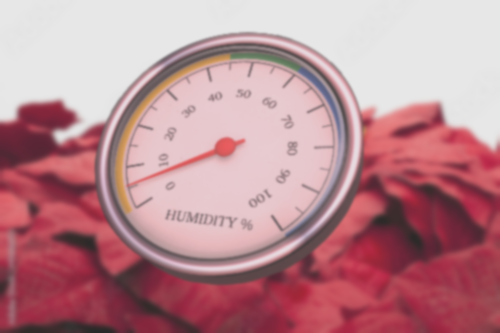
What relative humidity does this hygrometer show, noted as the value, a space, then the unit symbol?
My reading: 5 %
